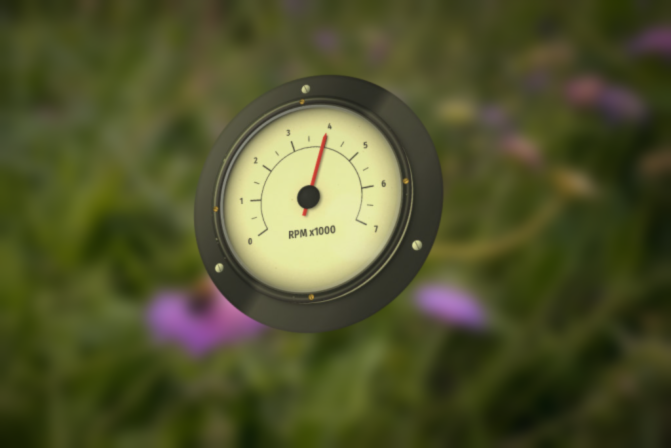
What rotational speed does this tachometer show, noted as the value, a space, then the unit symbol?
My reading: 4000 rpm
